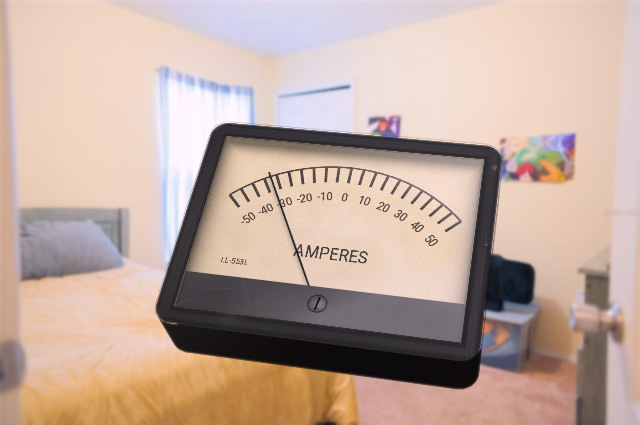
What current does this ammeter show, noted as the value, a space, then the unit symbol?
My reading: -32.5 A
